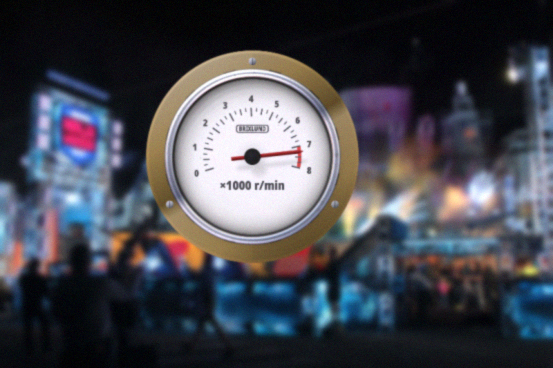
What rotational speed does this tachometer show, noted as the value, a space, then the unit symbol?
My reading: 7250 rpm
